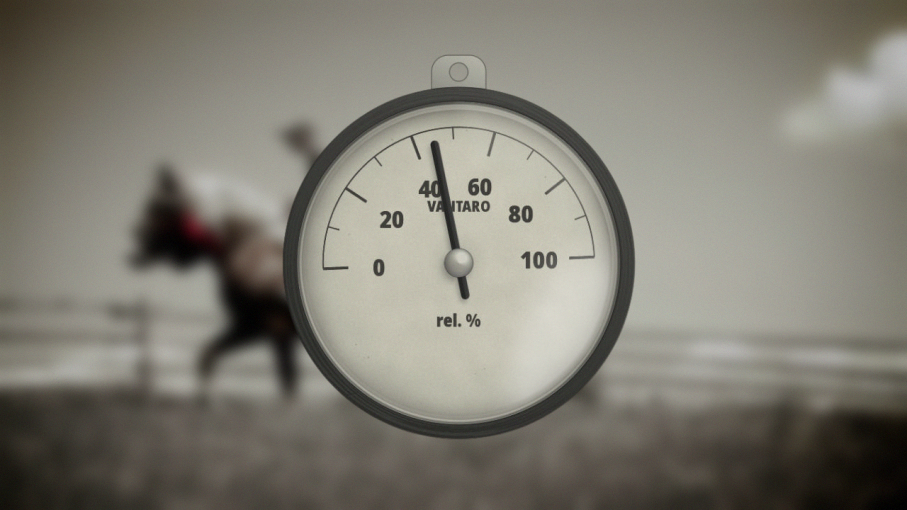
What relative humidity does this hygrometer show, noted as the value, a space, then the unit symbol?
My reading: 45 %
